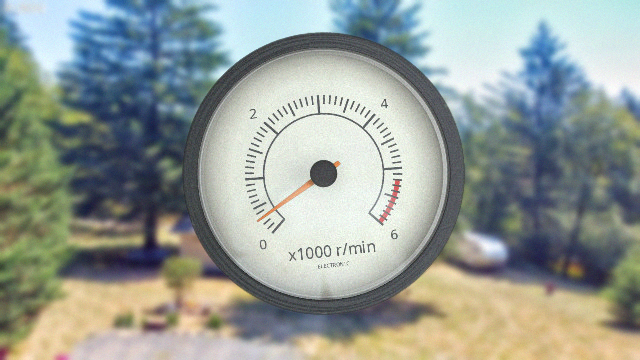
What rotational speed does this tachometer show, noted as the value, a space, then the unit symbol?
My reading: 300 rpm
